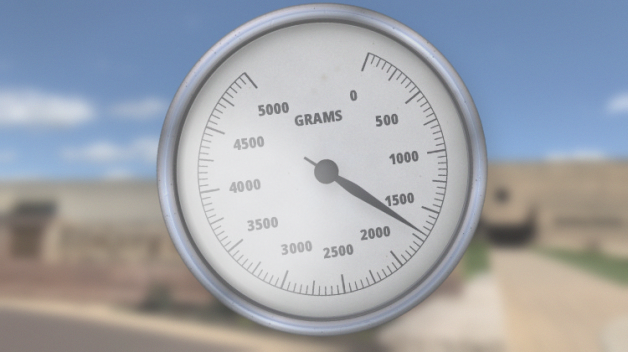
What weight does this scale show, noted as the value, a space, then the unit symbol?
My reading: 1700 g
